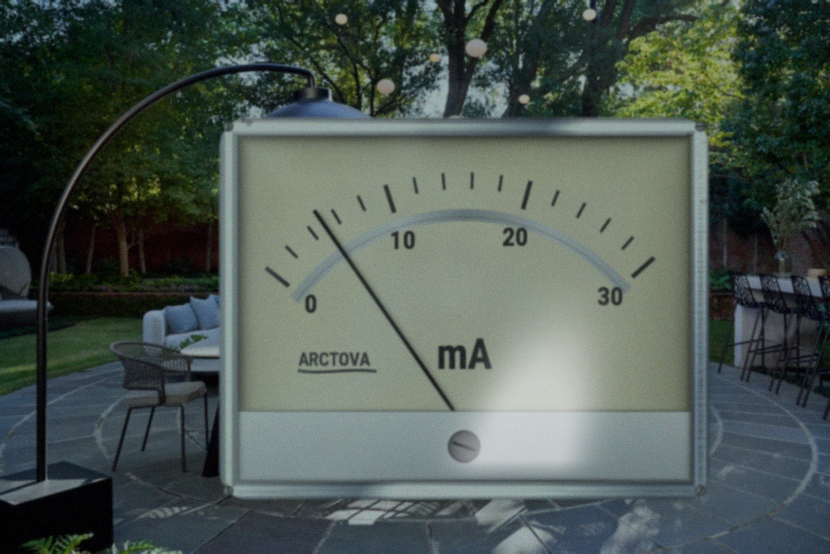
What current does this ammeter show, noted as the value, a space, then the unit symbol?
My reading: 5 mA
